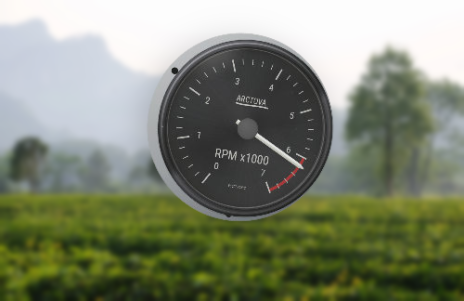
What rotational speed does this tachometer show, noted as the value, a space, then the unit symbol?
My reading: 6200 rpm
